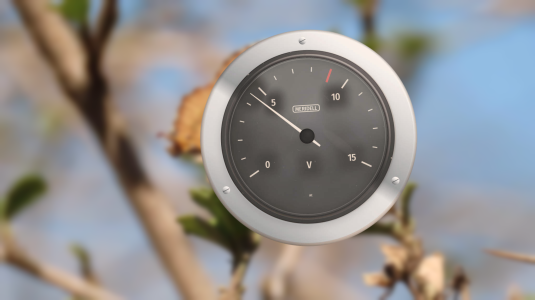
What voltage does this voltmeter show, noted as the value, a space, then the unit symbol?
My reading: 4.5 V
